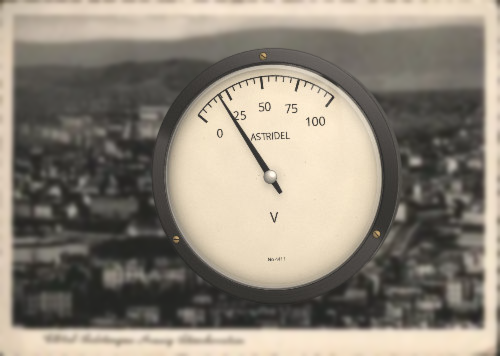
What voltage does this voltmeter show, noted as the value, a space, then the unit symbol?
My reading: 20 V
